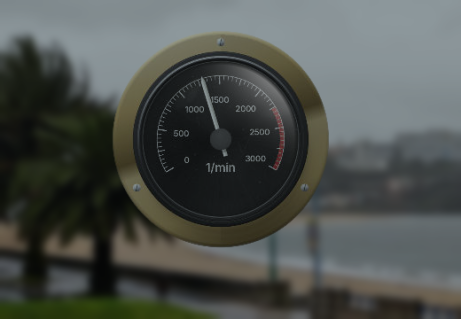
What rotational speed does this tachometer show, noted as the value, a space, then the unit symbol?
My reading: 1300 rpm
